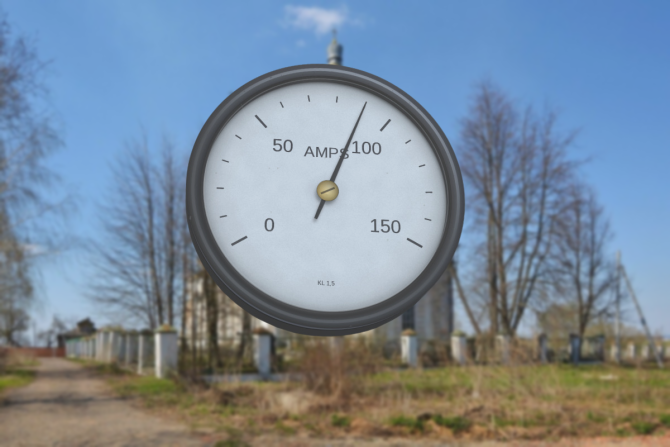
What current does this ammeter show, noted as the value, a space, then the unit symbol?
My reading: 90 A
